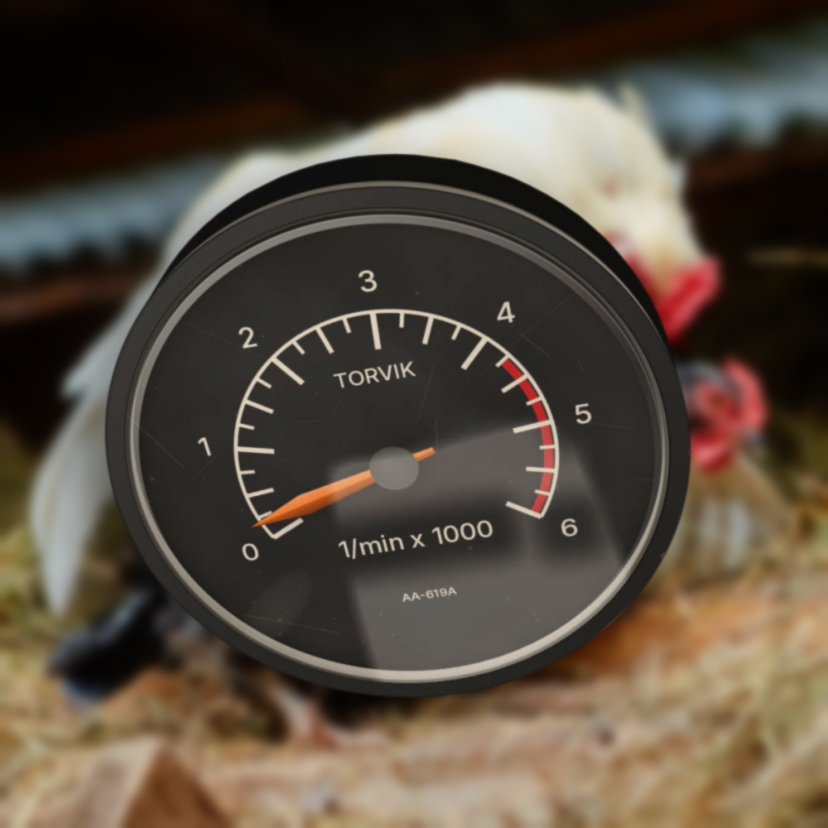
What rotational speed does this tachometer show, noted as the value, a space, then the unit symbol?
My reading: 250 rpm
